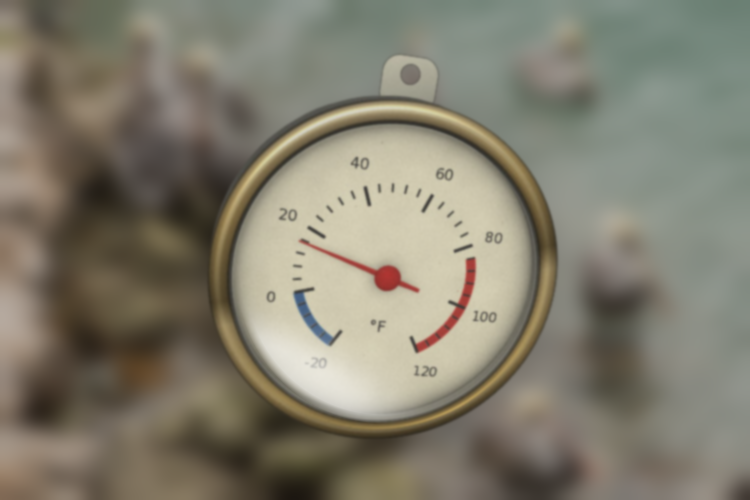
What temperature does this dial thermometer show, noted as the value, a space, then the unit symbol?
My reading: 16 °F
